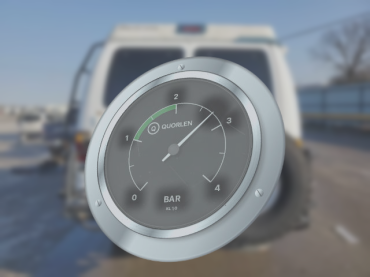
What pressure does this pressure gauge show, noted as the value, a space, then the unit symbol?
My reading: 2.75 bar
